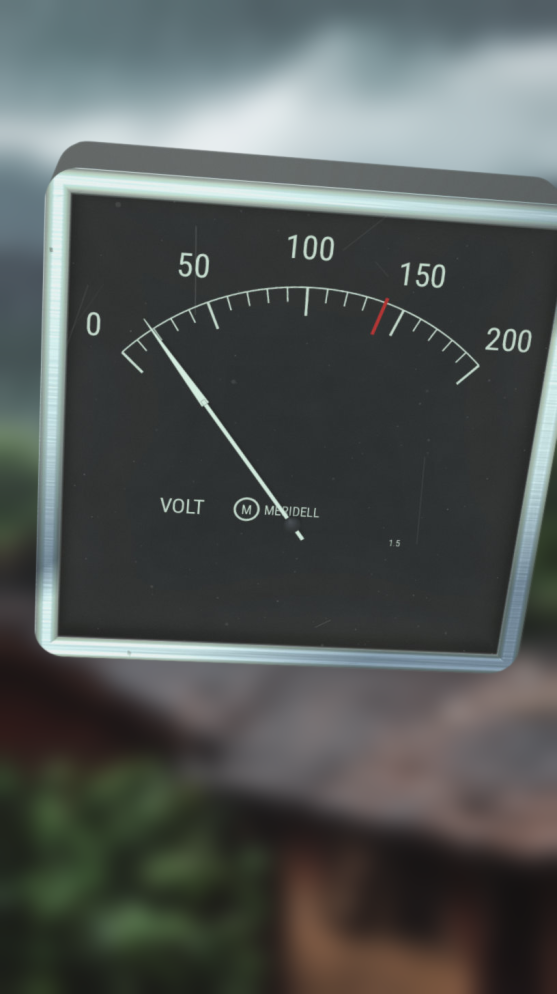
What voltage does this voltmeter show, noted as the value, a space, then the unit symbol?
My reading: 20 V
